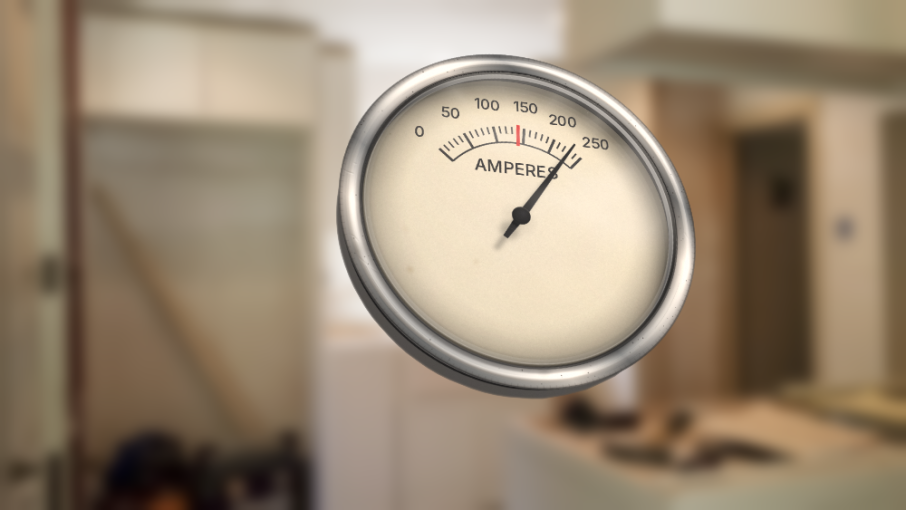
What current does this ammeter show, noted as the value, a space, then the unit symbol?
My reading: 230 A
